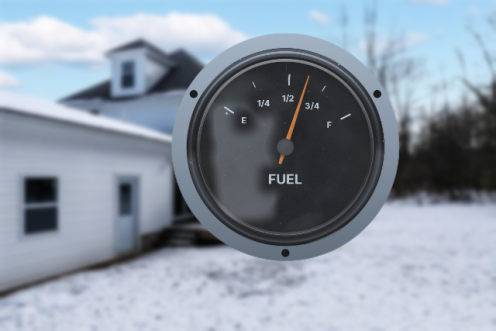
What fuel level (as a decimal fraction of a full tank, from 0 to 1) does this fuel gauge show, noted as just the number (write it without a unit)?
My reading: 0.625
